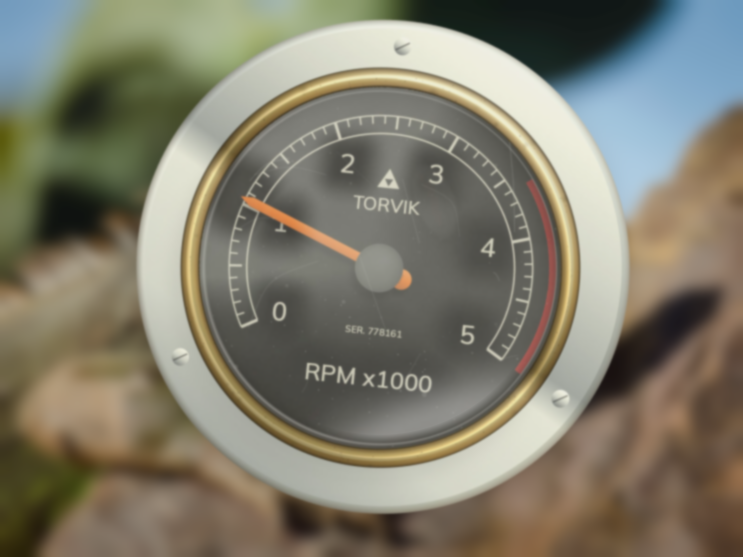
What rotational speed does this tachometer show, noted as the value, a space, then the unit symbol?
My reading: 1050 rpm
